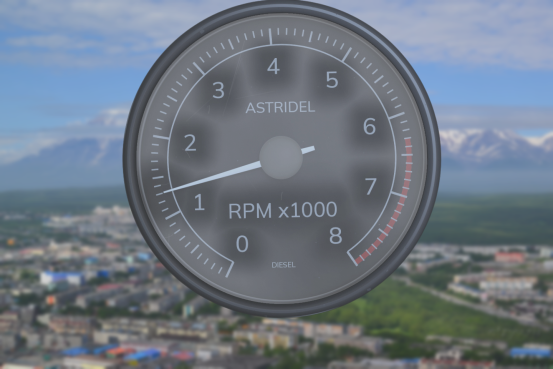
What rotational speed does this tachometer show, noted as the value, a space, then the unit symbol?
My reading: 1300 rpm
